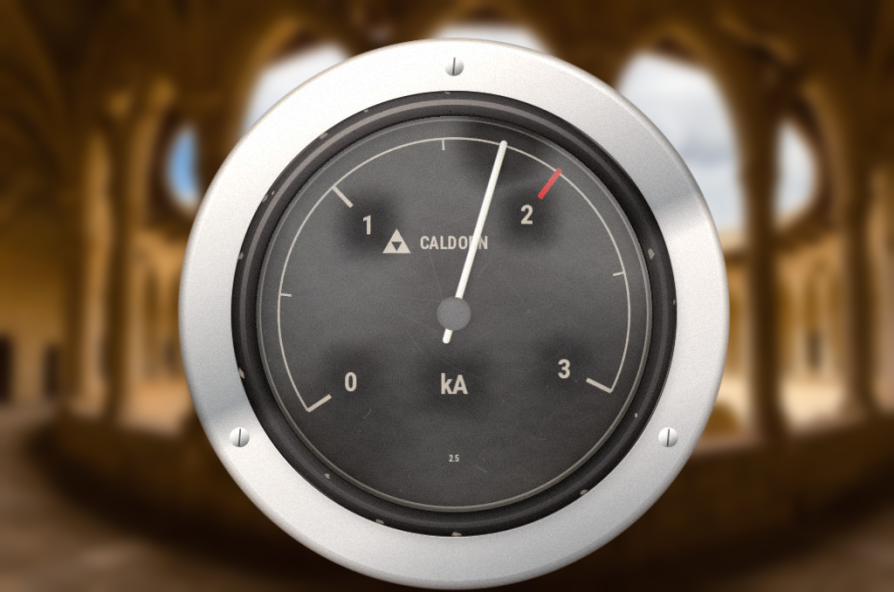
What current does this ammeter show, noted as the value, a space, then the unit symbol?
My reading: 1.75 kA
